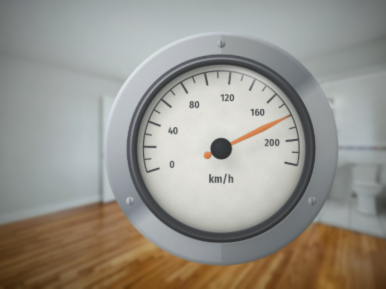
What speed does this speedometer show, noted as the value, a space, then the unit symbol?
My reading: 180 km/h
